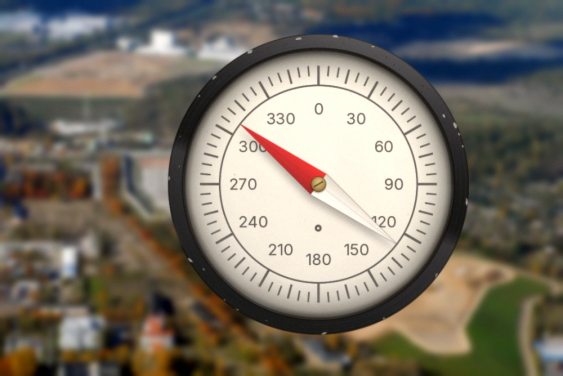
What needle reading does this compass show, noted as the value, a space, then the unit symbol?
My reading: 307.5 °
